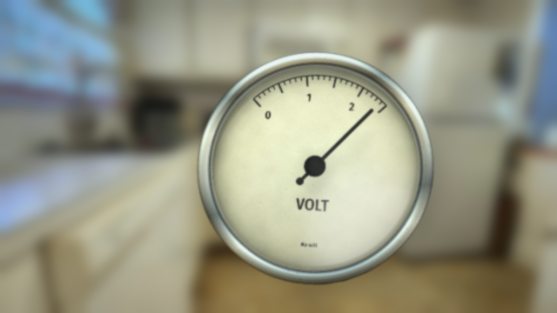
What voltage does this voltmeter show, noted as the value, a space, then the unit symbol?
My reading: 2.4 V
